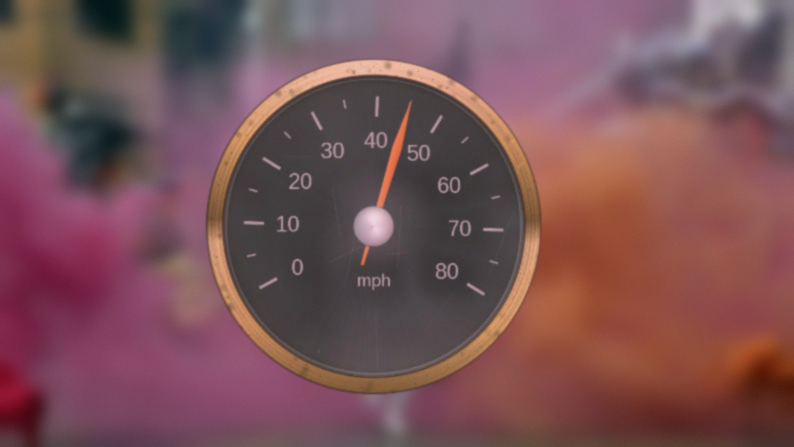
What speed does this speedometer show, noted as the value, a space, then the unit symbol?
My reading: 45 mph
